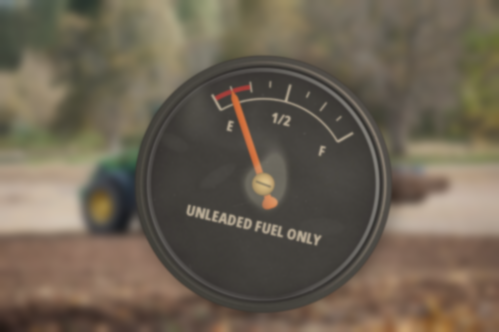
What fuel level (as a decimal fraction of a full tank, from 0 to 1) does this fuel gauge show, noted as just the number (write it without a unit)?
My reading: 0.125
